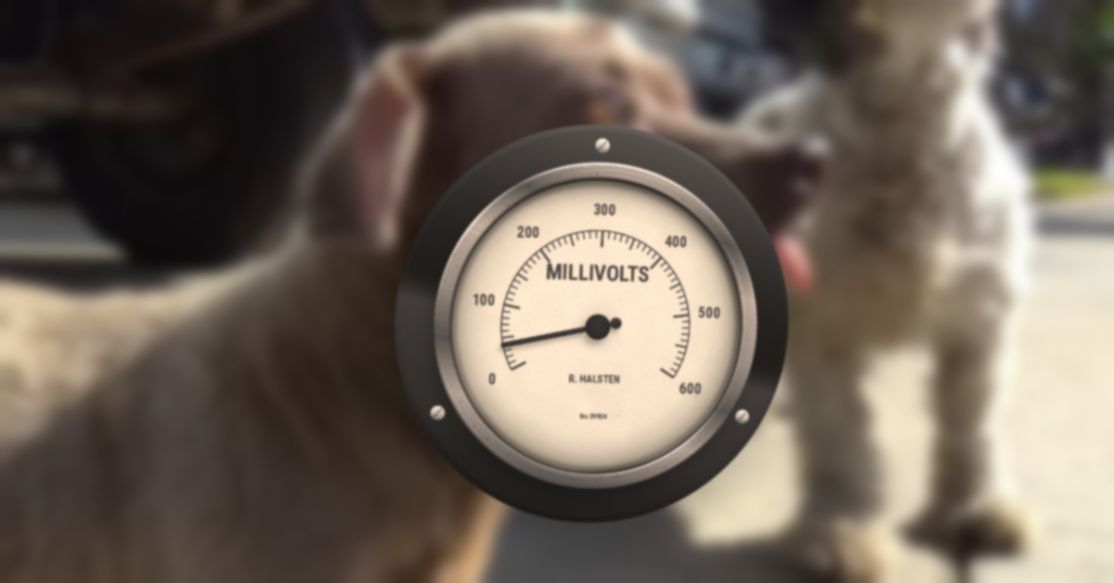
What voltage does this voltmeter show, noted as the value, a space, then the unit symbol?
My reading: 40 mV
